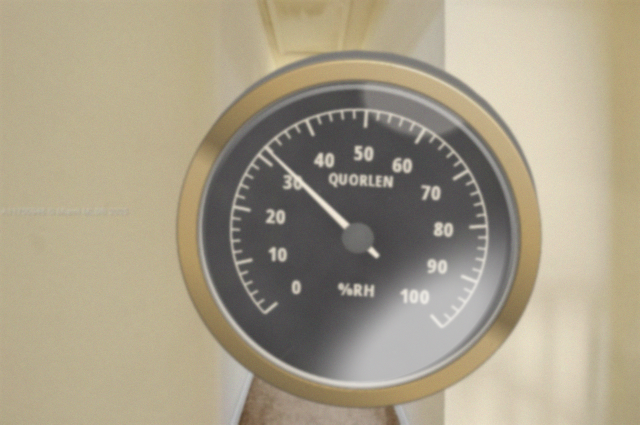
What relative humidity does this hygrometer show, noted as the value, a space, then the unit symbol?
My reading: 32 %
